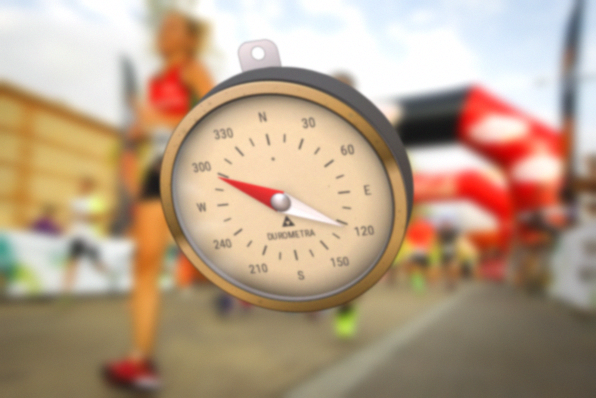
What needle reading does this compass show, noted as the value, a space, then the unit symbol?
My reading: 300 °
